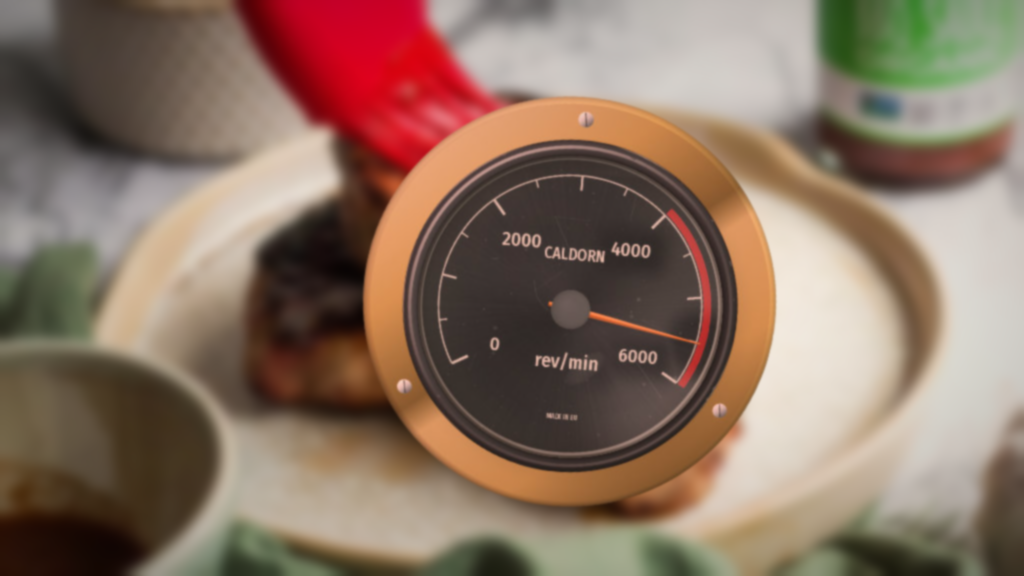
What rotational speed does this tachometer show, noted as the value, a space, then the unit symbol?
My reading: 5500 rpm
